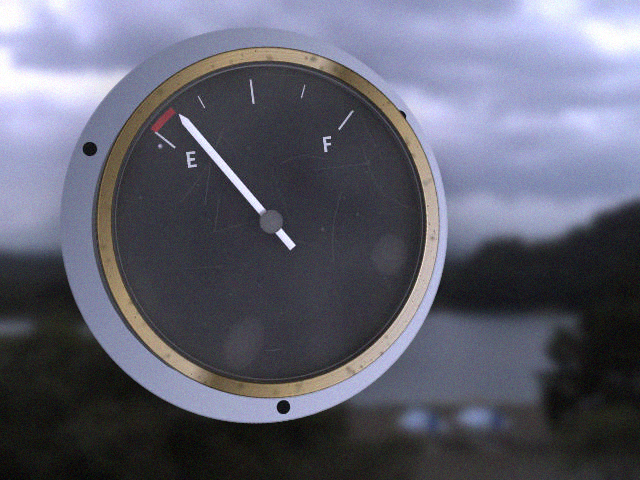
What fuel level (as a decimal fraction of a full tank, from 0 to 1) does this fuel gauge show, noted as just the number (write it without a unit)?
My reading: 0.125
